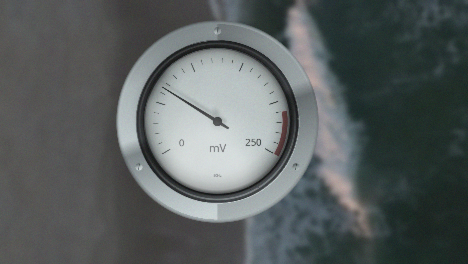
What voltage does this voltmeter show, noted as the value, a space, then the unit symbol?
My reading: 65 mV
